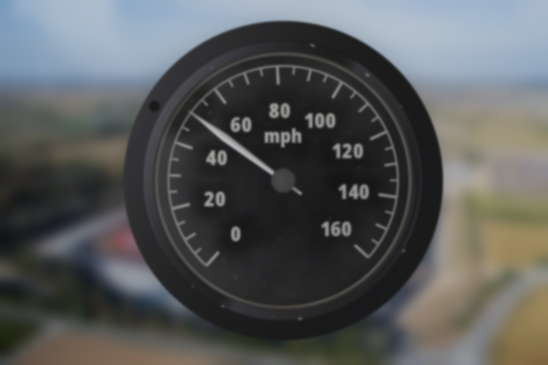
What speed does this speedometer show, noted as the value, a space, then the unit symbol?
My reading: 50 mph
